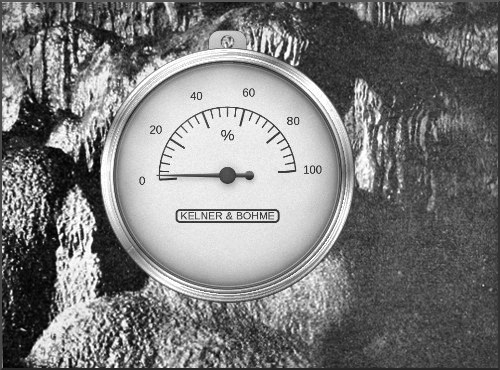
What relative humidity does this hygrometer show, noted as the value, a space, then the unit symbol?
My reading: 2 %
